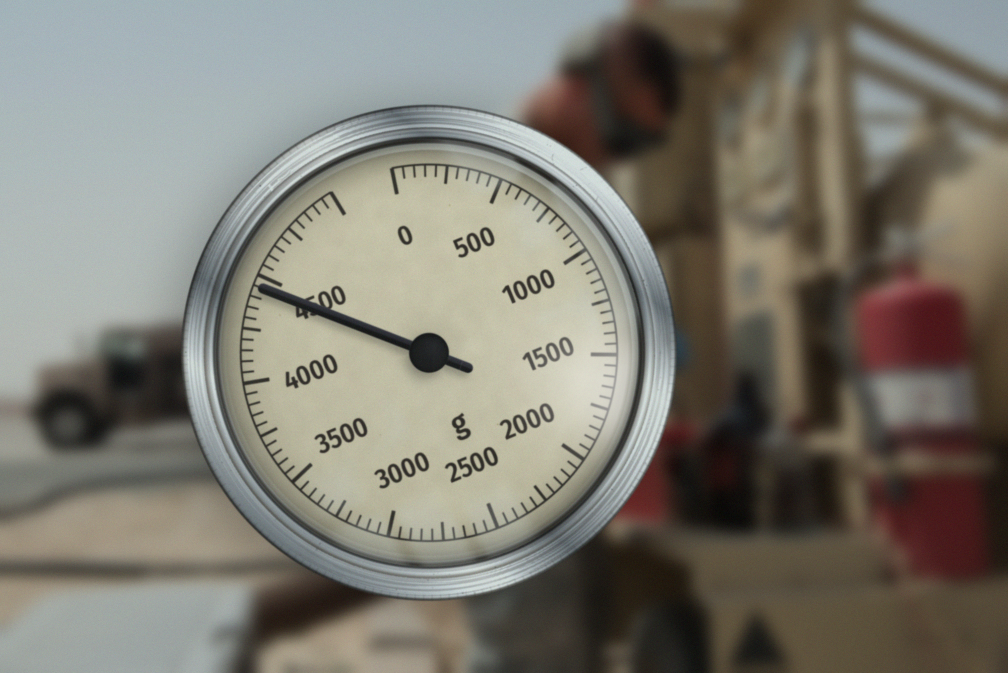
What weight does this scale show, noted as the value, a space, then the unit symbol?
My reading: 4450 g
